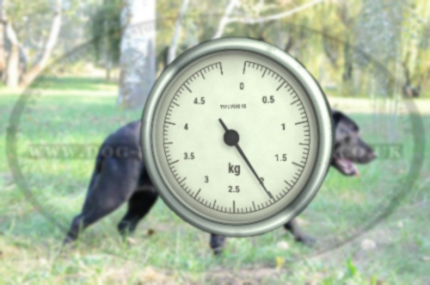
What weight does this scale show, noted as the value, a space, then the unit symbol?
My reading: 2 kg
